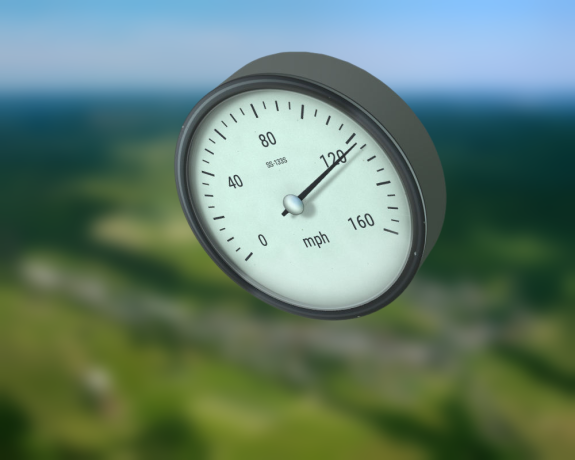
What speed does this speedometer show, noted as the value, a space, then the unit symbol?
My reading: 122.5 mph
